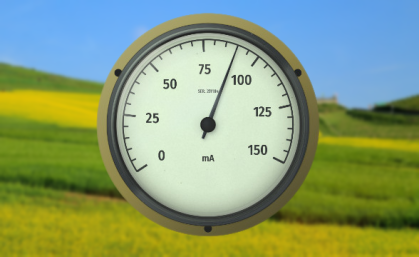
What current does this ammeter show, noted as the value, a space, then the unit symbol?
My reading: 90 mA
